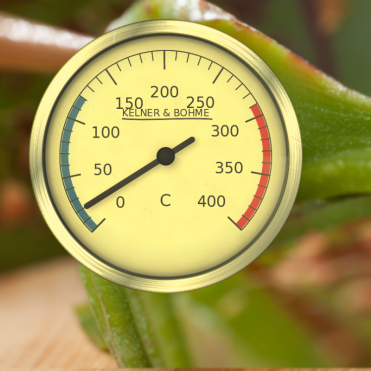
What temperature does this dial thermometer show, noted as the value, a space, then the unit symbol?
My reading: 20 °C
